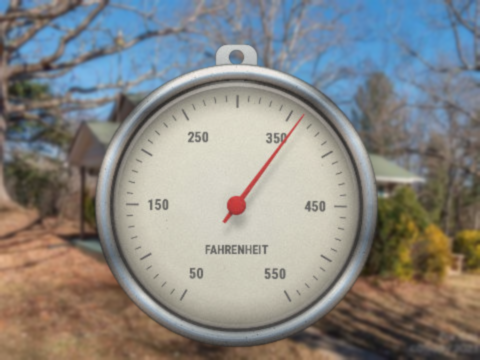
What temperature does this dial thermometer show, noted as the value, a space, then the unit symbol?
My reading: 360 °F
